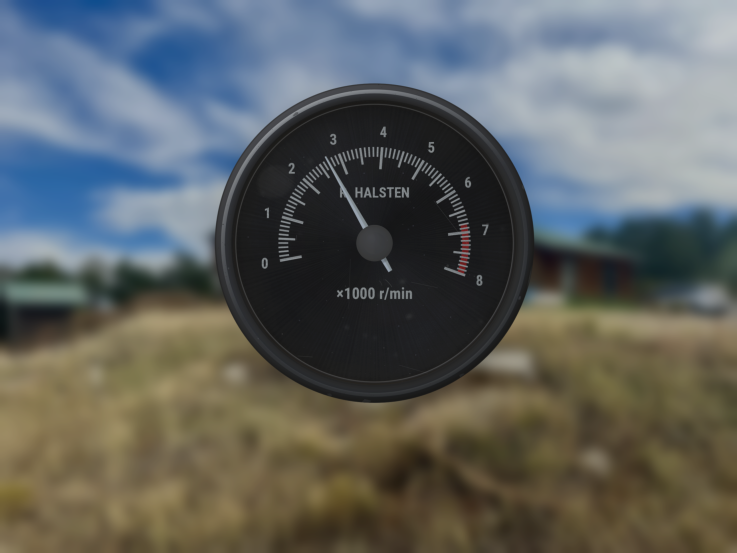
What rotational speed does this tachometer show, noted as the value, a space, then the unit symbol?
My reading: 2700 rpm
